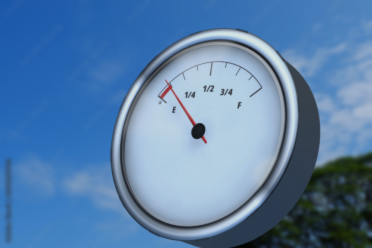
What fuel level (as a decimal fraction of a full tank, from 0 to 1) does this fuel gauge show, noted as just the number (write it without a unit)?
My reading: 0.125
